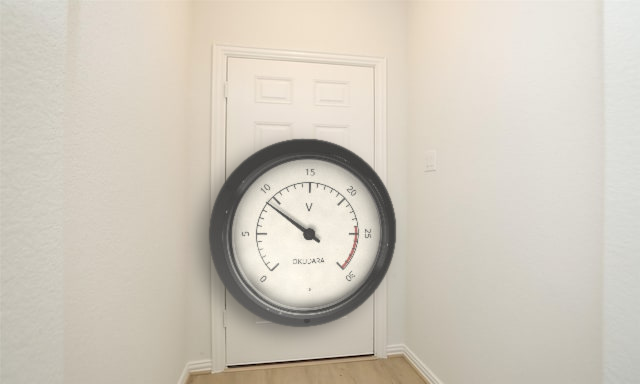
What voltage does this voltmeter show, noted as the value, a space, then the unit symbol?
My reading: 9 V
